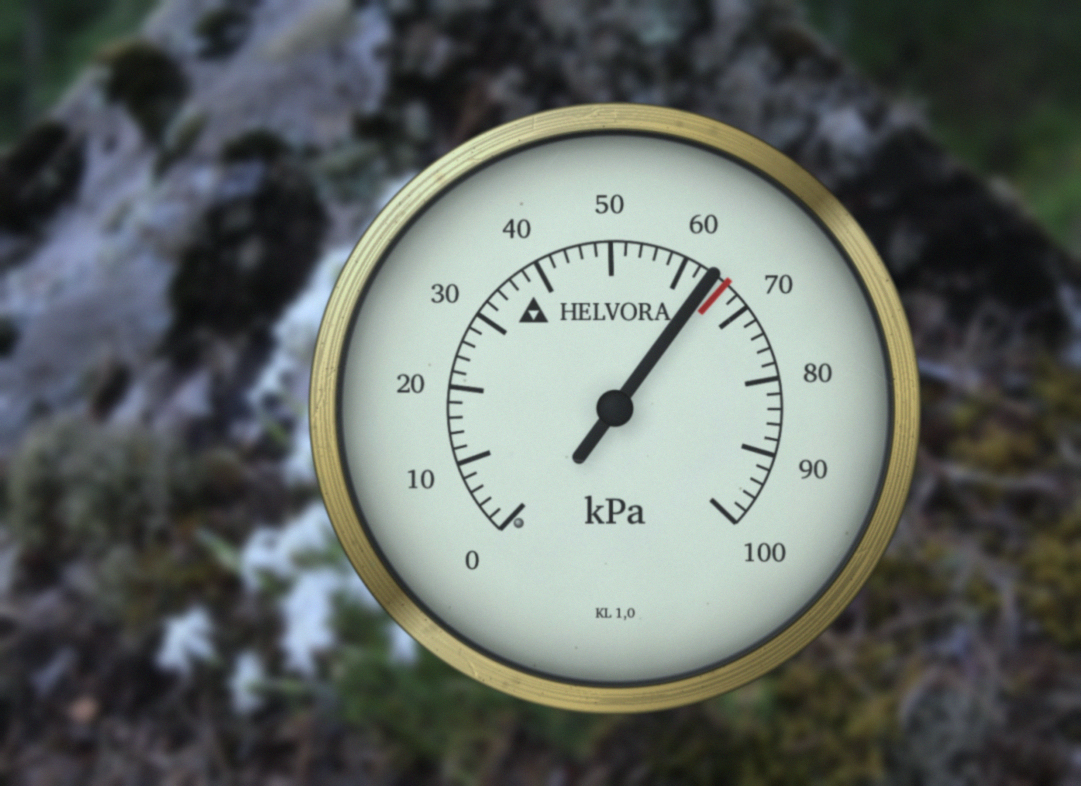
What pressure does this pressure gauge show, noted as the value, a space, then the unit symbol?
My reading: 64 kPa
